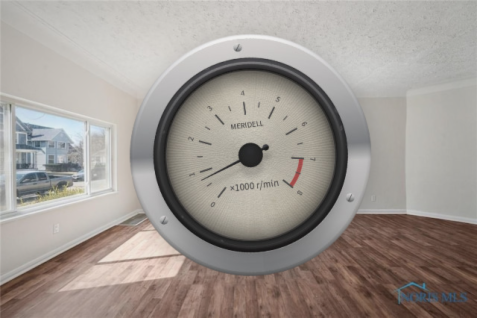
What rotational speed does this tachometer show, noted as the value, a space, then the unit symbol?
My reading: 750 rpm
